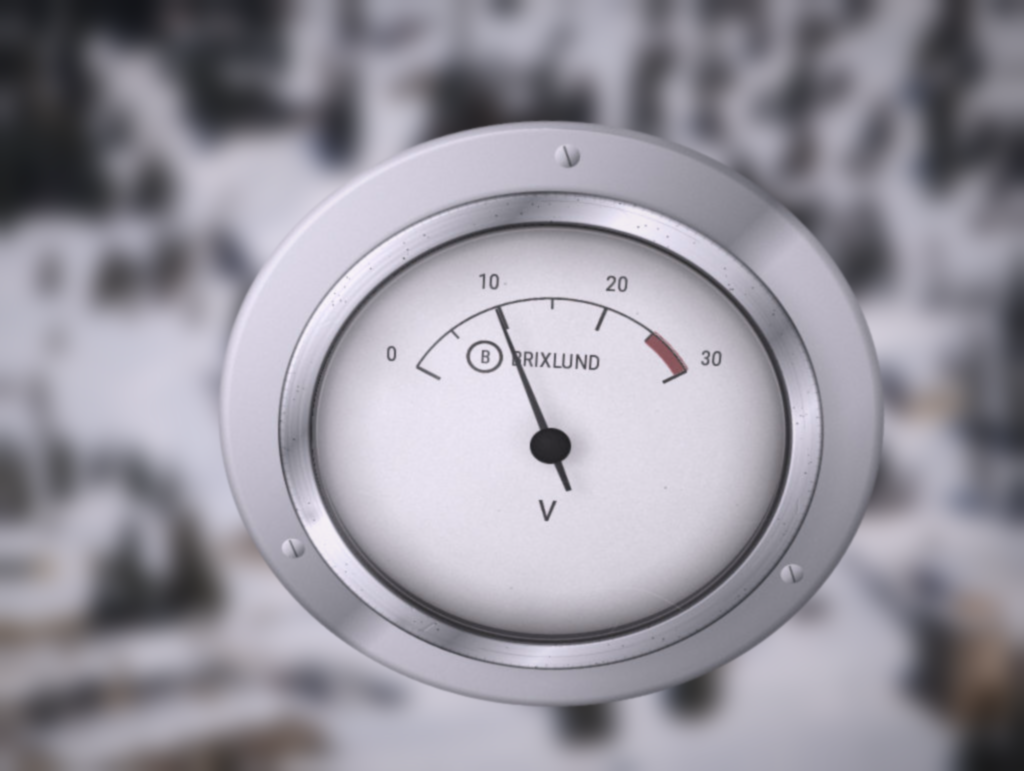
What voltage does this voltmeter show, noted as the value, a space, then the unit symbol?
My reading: 10 V
